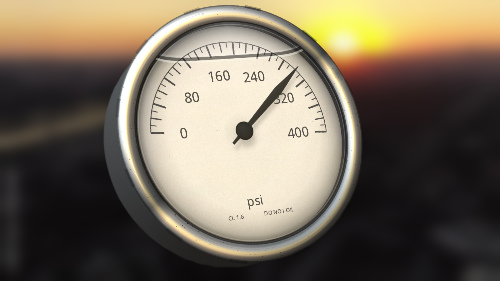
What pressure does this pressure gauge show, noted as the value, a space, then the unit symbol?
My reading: 300 psi
